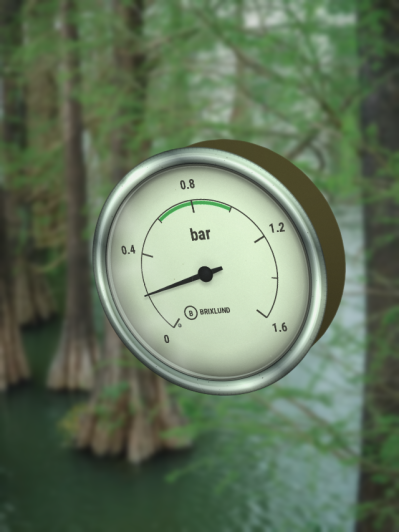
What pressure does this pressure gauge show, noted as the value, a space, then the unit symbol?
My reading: 0.2 bar
